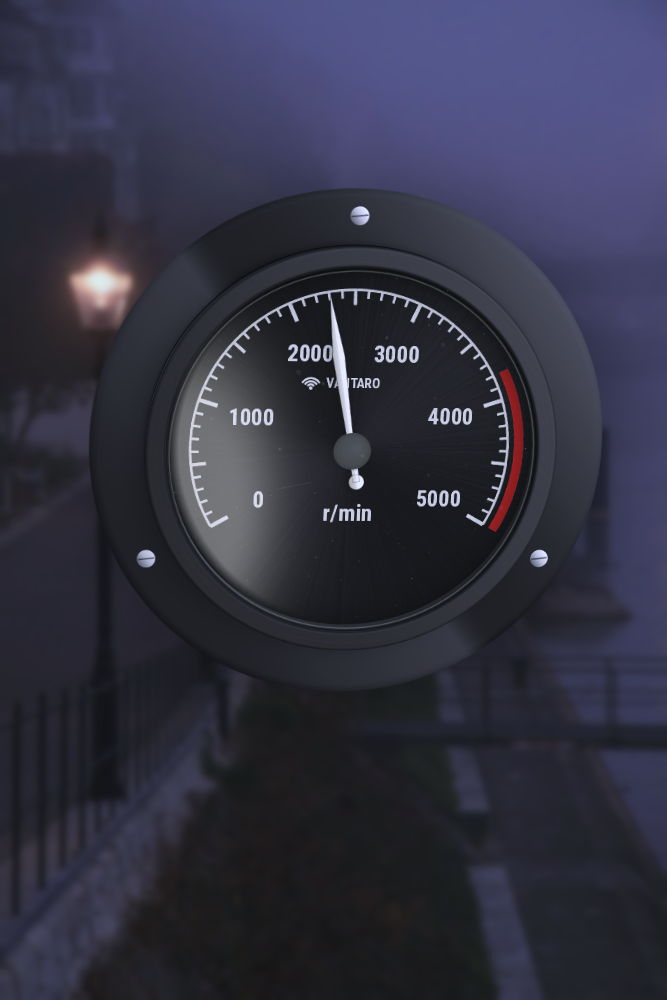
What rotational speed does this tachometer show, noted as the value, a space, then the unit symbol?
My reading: 2300 rpm
